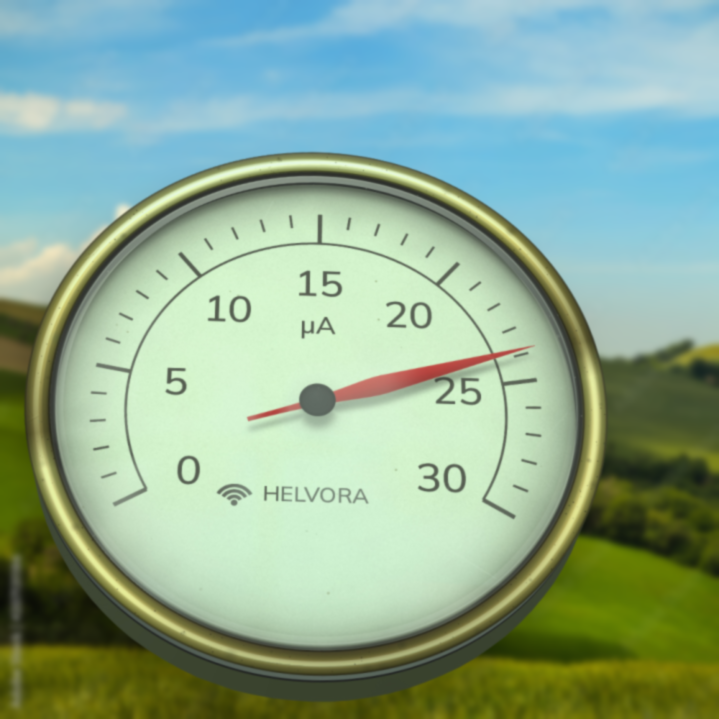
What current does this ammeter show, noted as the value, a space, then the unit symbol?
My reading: 24 µA
